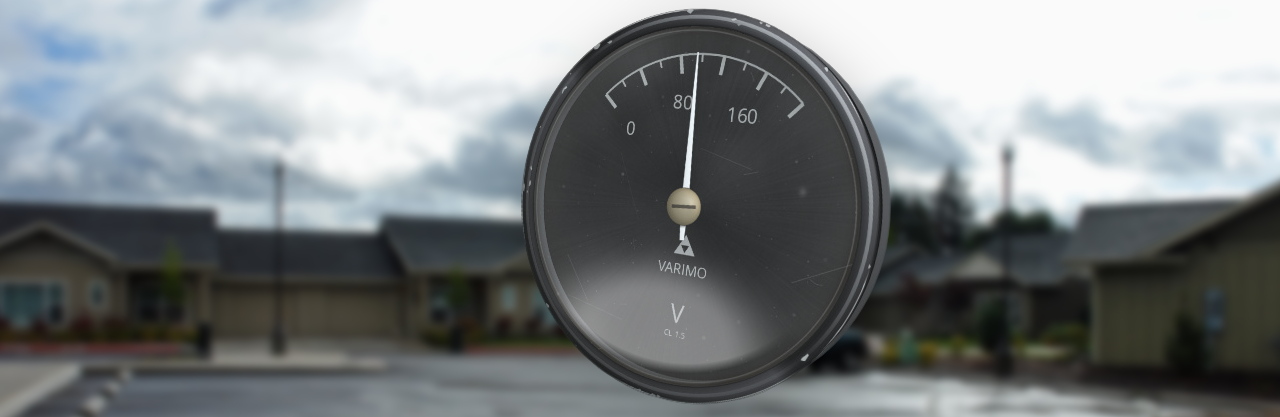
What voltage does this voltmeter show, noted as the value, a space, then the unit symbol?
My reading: 100 V
